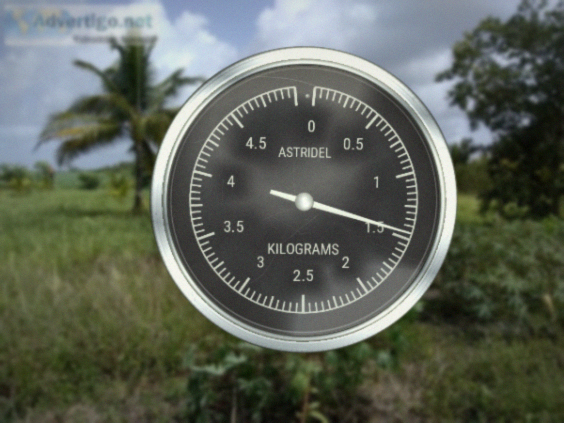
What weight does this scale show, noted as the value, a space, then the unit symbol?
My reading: 1.45 kg
